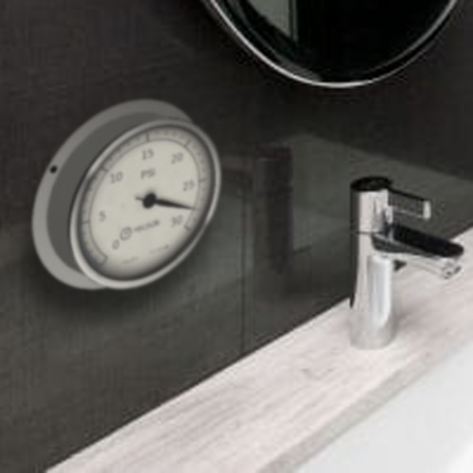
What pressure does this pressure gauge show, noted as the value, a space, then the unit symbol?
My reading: 28 psi
